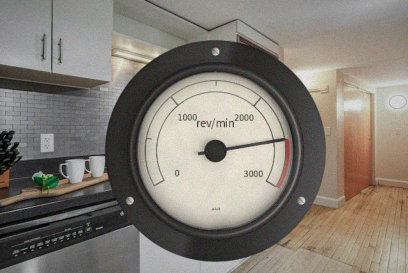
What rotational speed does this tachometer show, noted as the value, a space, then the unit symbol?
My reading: 2500 rpm
